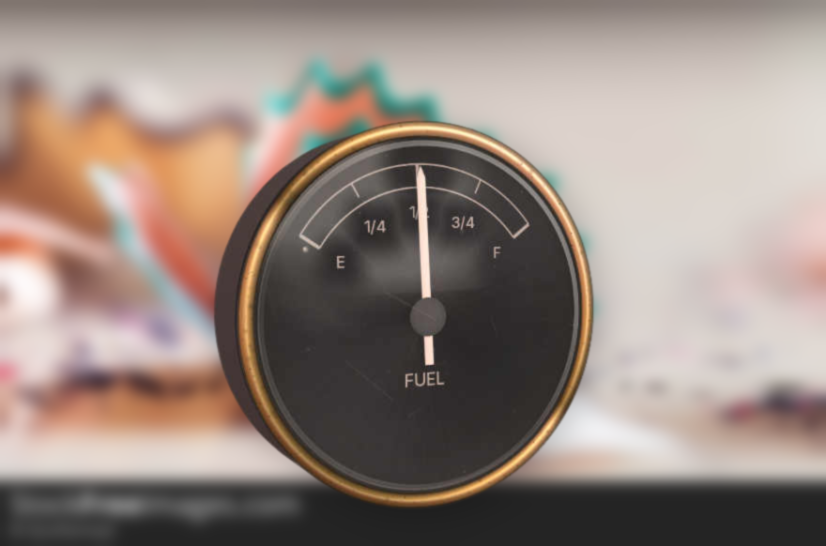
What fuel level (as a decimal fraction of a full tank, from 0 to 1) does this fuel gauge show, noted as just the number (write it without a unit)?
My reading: 0.5
